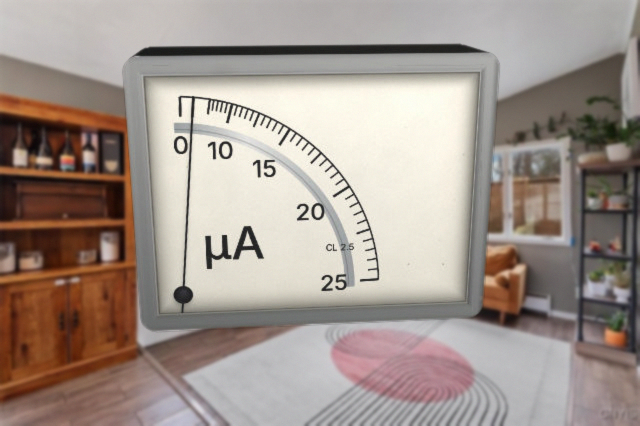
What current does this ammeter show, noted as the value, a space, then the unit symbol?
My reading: 5 µA
